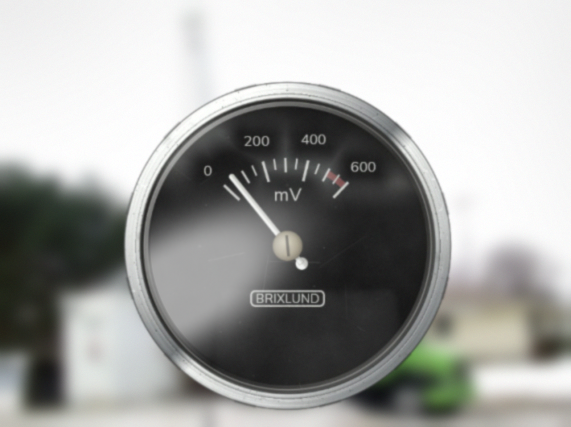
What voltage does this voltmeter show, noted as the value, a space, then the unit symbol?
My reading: 50 mV
